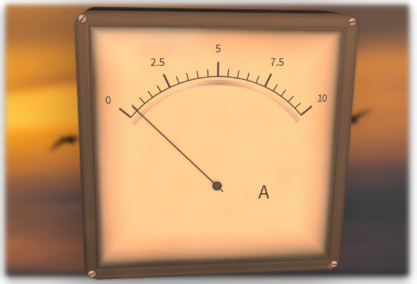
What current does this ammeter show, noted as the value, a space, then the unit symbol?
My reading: 0.5 A
